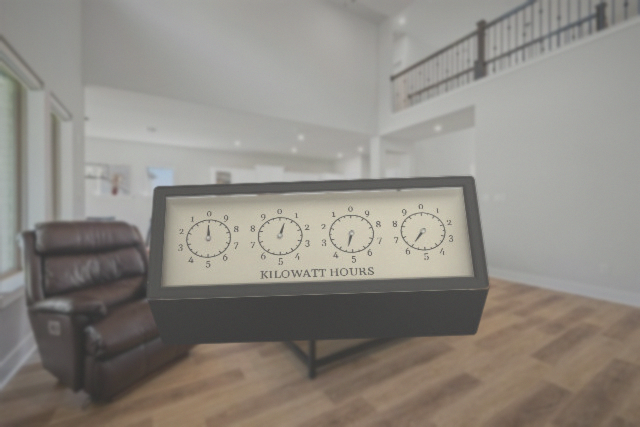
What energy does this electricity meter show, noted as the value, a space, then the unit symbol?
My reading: 46 kWh
